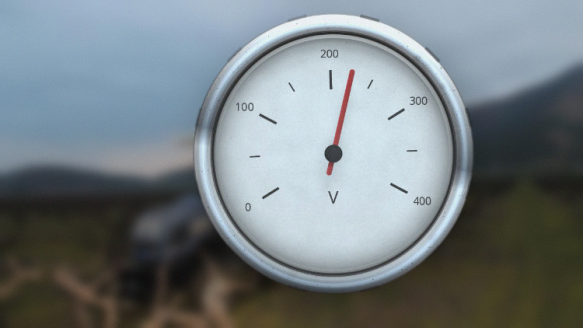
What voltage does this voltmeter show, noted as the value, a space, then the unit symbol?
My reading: 225 V
